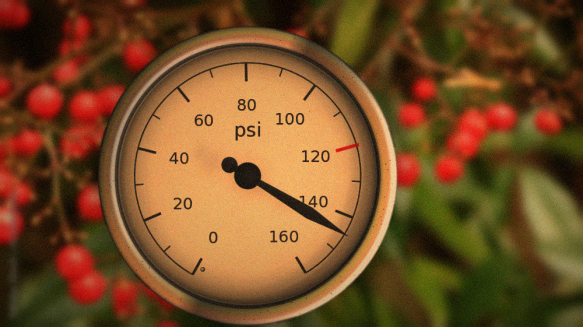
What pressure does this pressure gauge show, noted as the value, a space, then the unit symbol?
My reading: 145 psi
